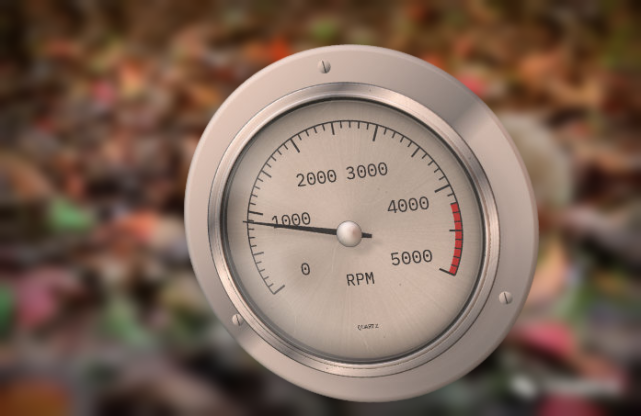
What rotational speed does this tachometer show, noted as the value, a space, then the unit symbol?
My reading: 900 rpm
